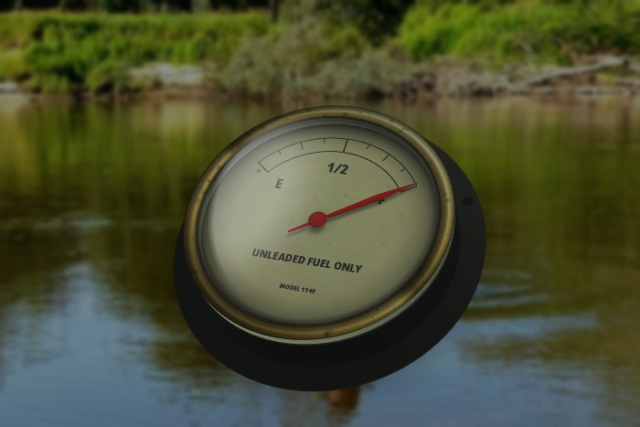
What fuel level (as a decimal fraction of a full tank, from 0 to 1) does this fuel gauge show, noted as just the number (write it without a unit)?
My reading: 1
